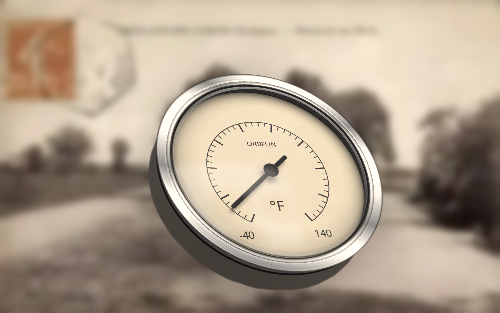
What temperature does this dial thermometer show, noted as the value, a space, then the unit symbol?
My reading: -28 °F
